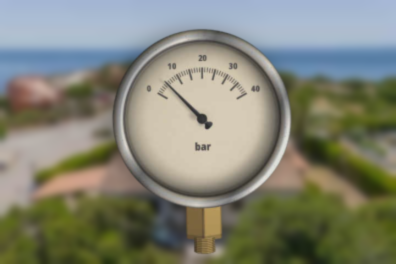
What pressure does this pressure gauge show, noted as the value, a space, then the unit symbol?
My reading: 5 bar
